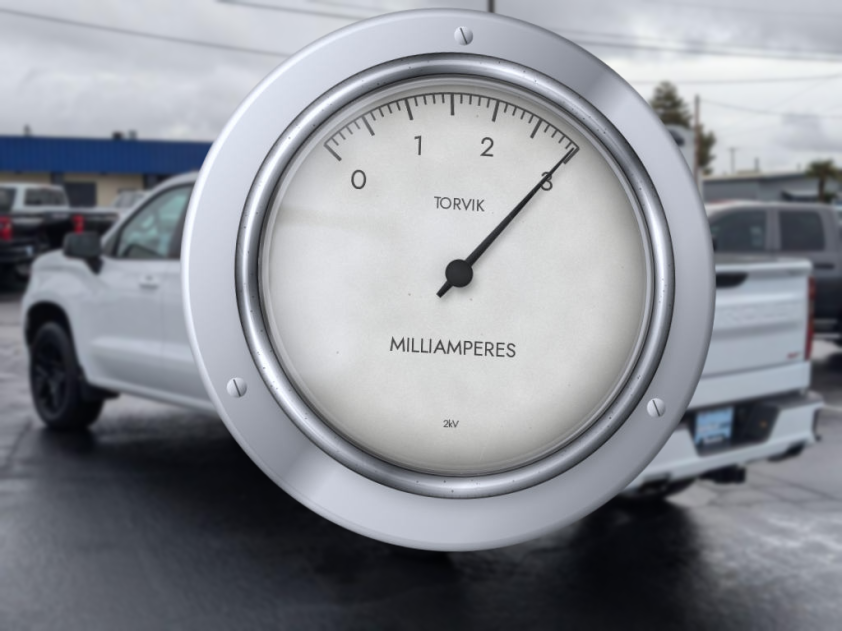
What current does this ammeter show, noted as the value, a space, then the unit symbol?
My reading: 2.95 mA
